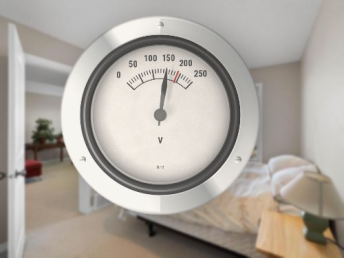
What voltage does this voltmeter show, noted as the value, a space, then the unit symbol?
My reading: 150 V
